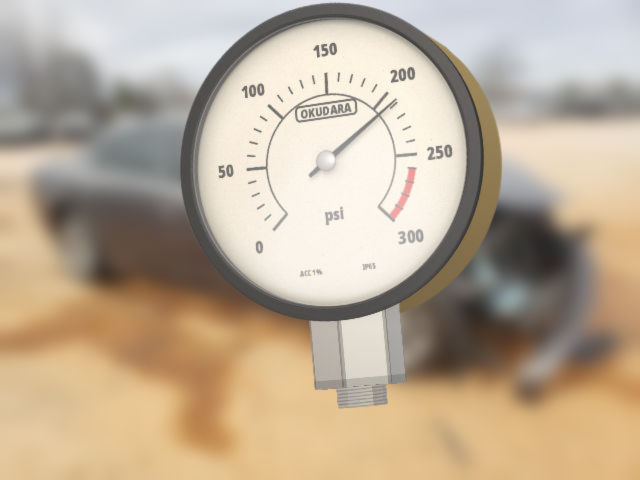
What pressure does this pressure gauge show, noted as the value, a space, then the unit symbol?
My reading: 210 psi
